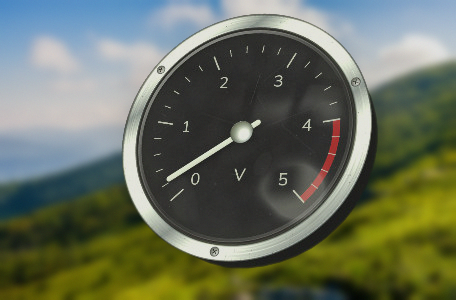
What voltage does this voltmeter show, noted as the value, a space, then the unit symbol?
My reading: 0.2 V
